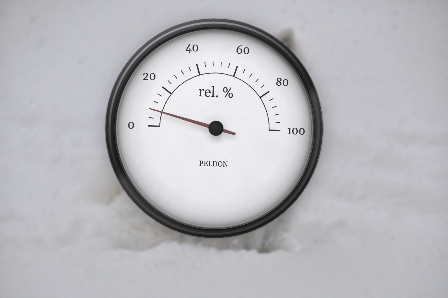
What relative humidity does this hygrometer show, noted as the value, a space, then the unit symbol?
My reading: 8 %
